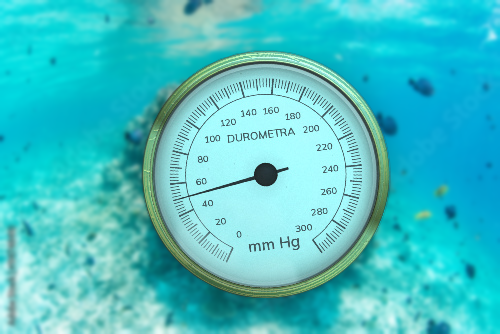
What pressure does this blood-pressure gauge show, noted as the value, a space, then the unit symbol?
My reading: 50 mmHg
